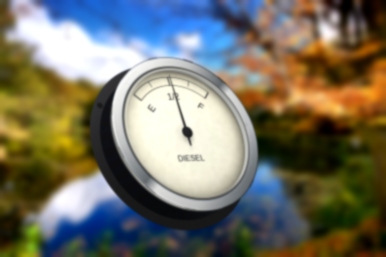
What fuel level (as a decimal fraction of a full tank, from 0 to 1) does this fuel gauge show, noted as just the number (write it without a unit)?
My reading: 0.5
